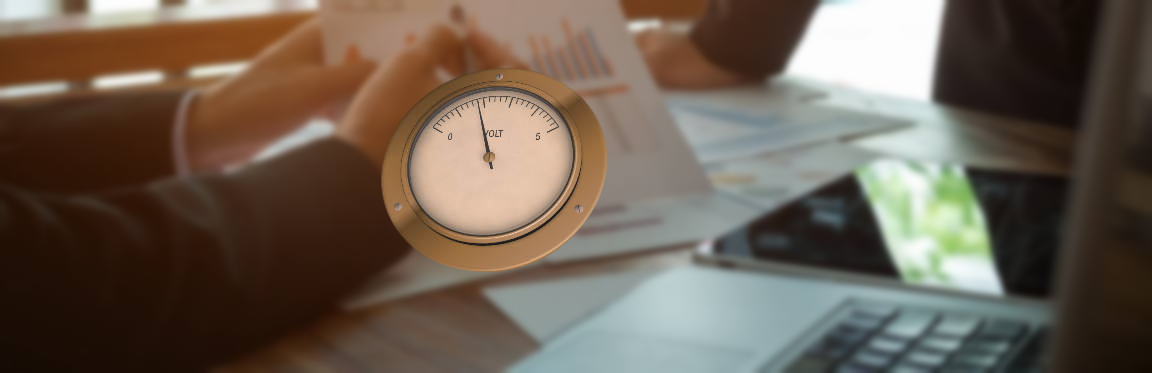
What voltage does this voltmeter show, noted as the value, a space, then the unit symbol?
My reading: 1.8 V
